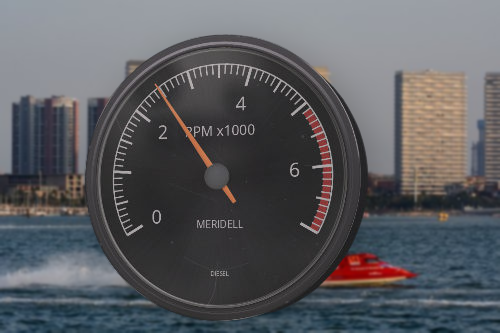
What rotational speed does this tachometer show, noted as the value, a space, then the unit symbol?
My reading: 2500 rpm
